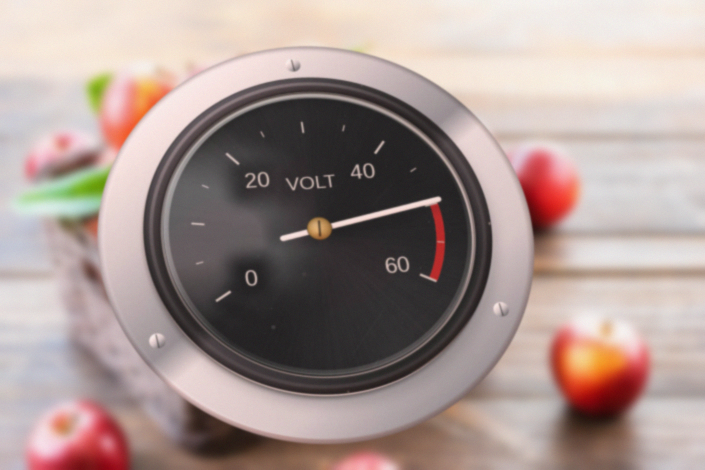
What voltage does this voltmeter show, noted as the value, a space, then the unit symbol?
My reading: 50 V
